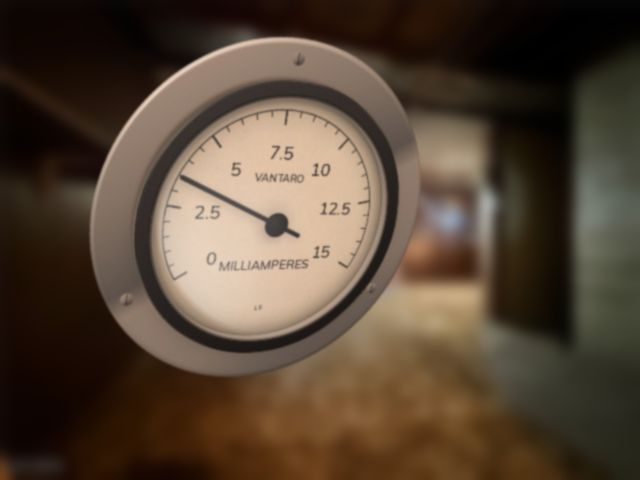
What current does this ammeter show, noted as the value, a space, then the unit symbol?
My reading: 3.5 mA
